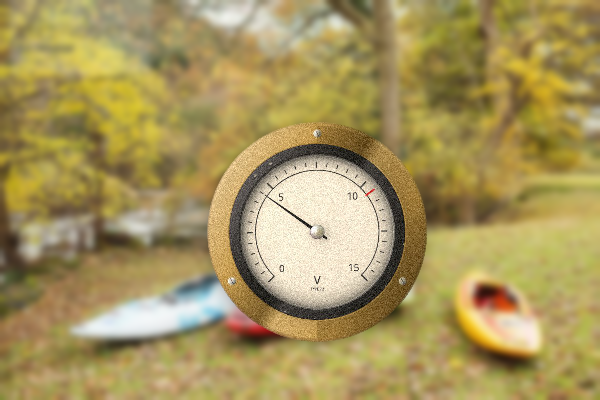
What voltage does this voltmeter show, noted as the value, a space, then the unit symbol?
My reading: 4.5 V
